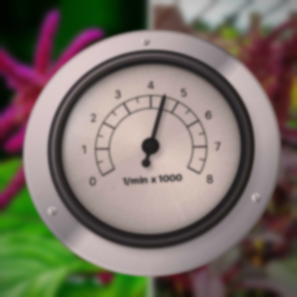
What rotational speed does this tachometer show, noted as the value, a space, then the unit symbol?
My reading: 4500 rpm
